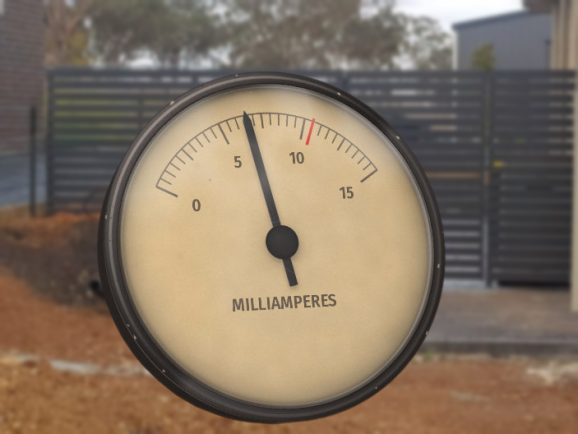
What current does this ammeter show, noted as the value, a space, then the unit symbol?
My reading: 6.5 mA
